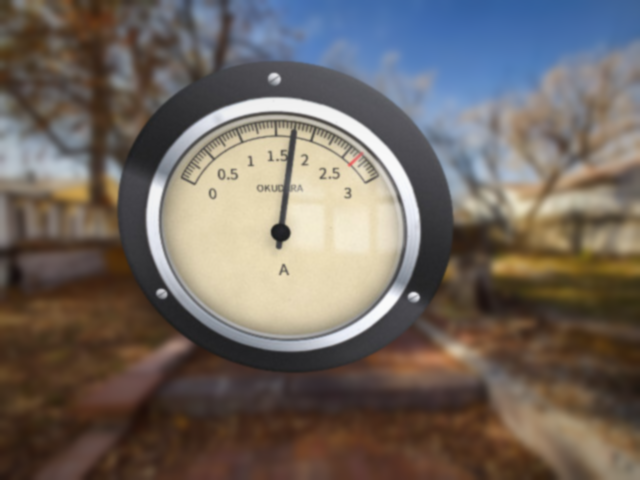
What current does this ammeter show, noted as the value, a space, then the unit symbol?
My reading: 1.75 A
